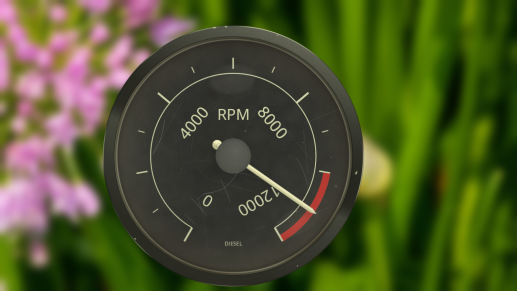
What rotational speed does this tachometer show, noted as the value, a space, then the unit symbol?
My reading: 11000 rpm
